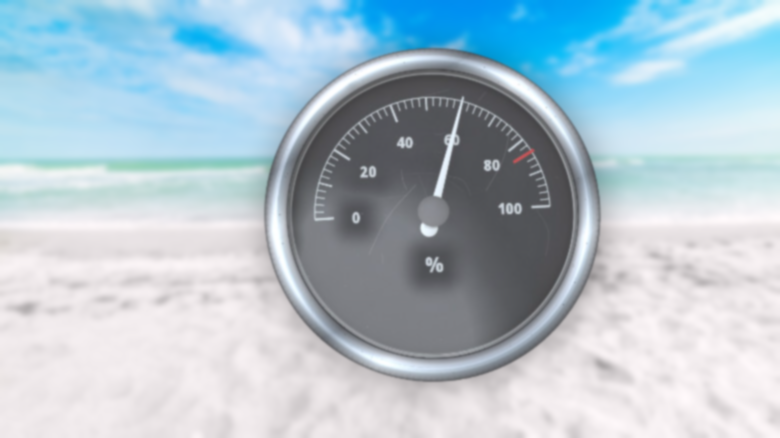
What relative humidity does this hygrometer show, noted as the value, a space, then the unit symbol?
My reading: 60 %
